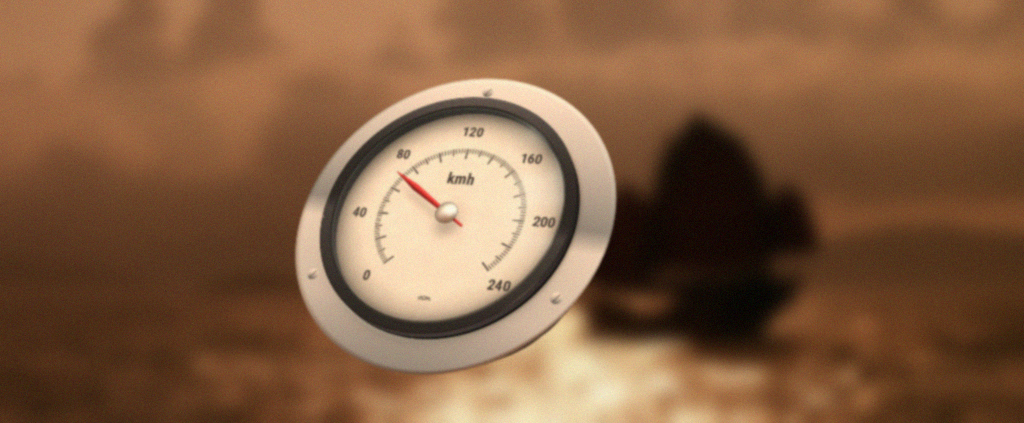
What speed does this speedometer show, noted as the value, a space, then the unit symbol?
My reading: 70 km/h
